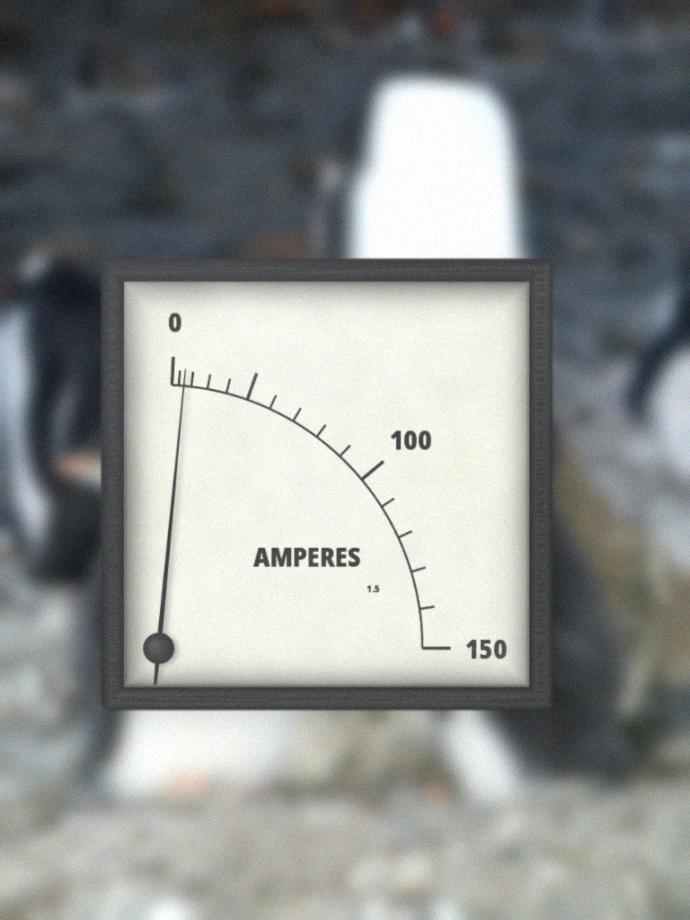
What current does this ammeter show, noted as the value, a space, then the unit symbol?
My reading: 15 A
